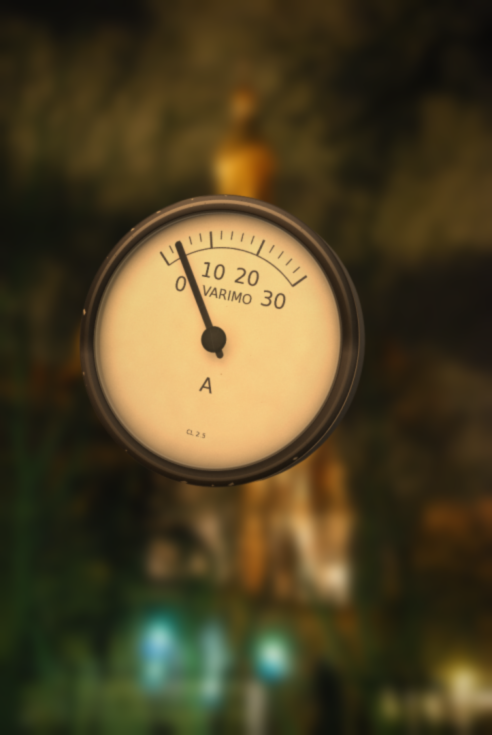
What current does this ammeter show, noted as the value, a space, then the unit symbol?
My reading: 4 A
